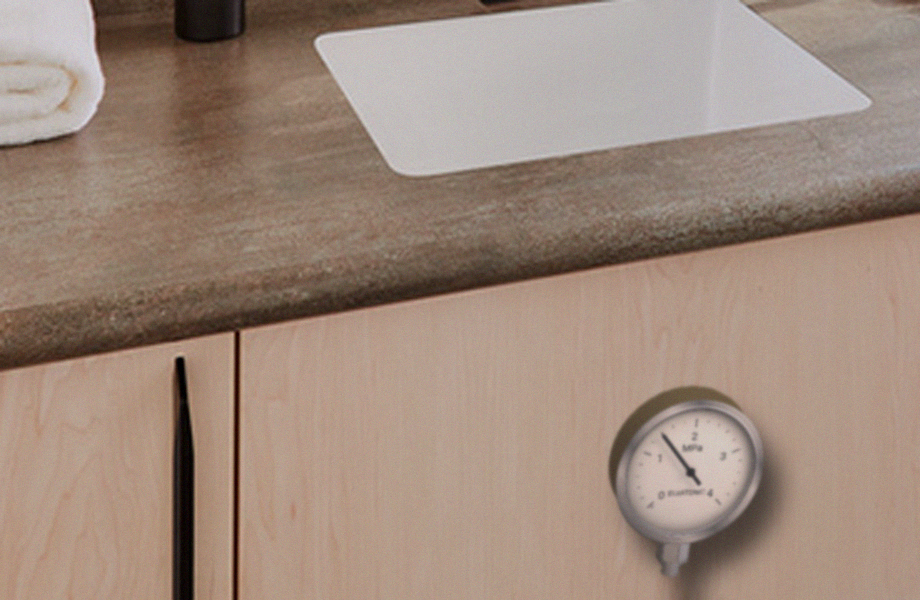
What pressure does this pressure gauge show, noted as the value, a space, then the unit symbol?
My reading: 1.4 MPa
